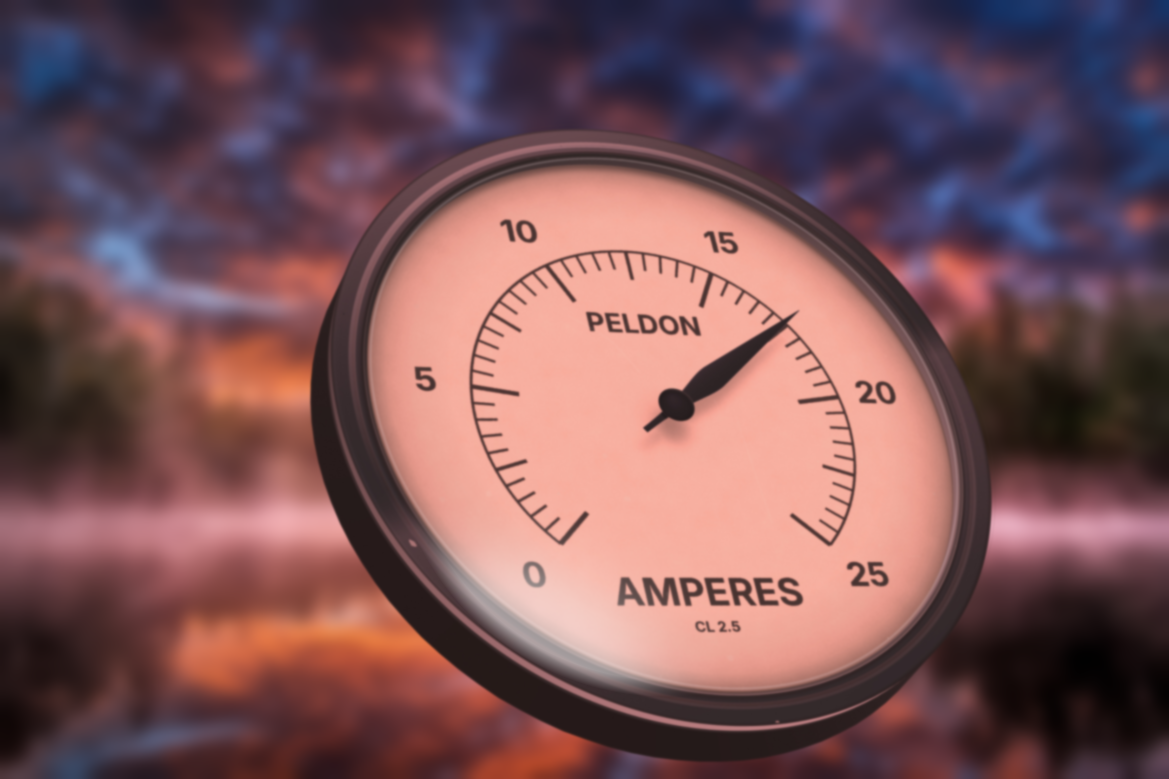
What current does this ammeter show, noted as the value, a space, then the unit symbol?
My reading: 17.5 A
